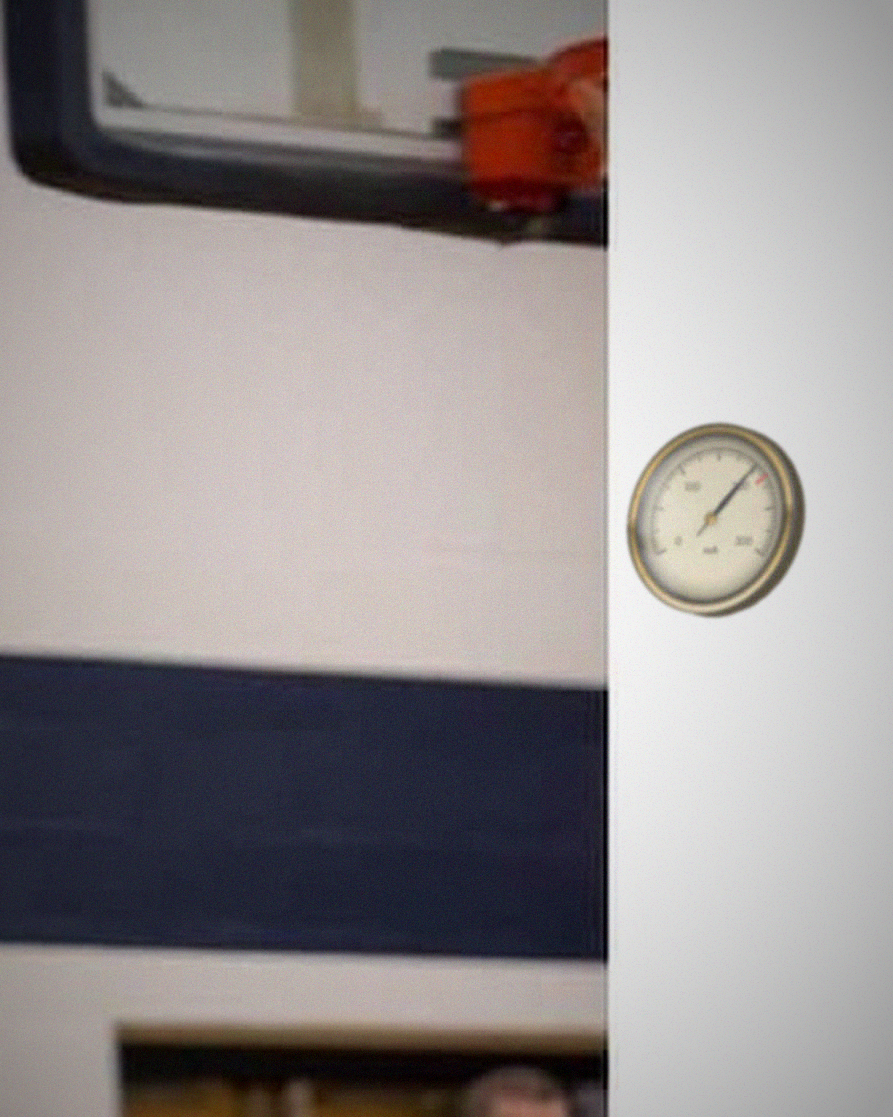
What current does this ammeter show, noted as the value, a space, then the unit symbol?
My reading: 200 mA
